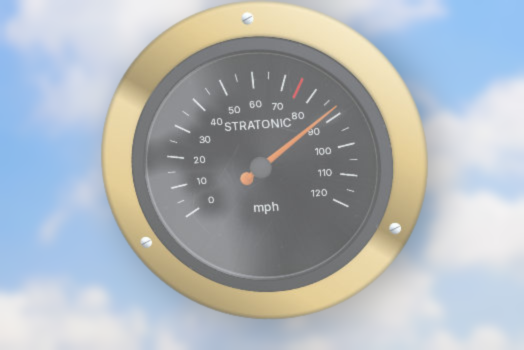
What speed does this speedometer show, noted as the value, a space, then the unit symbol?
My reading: 87.5 mph
